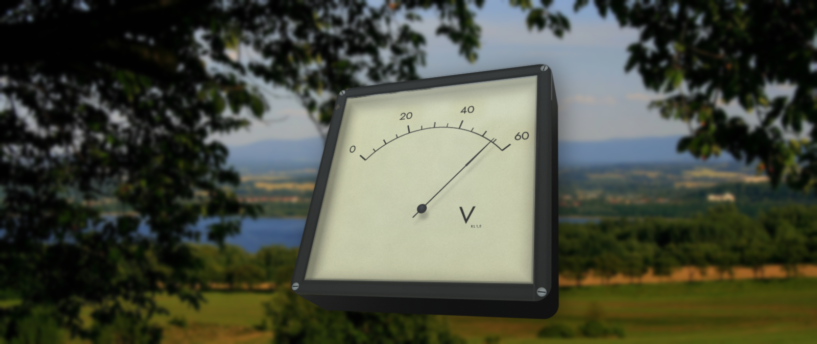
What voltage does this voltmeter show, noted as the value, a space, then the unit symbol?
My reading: 55 V
